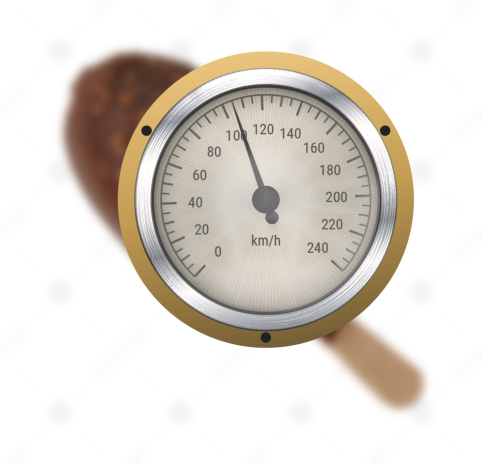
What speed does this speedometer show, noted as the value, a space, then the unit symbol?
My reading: 105 km/h
